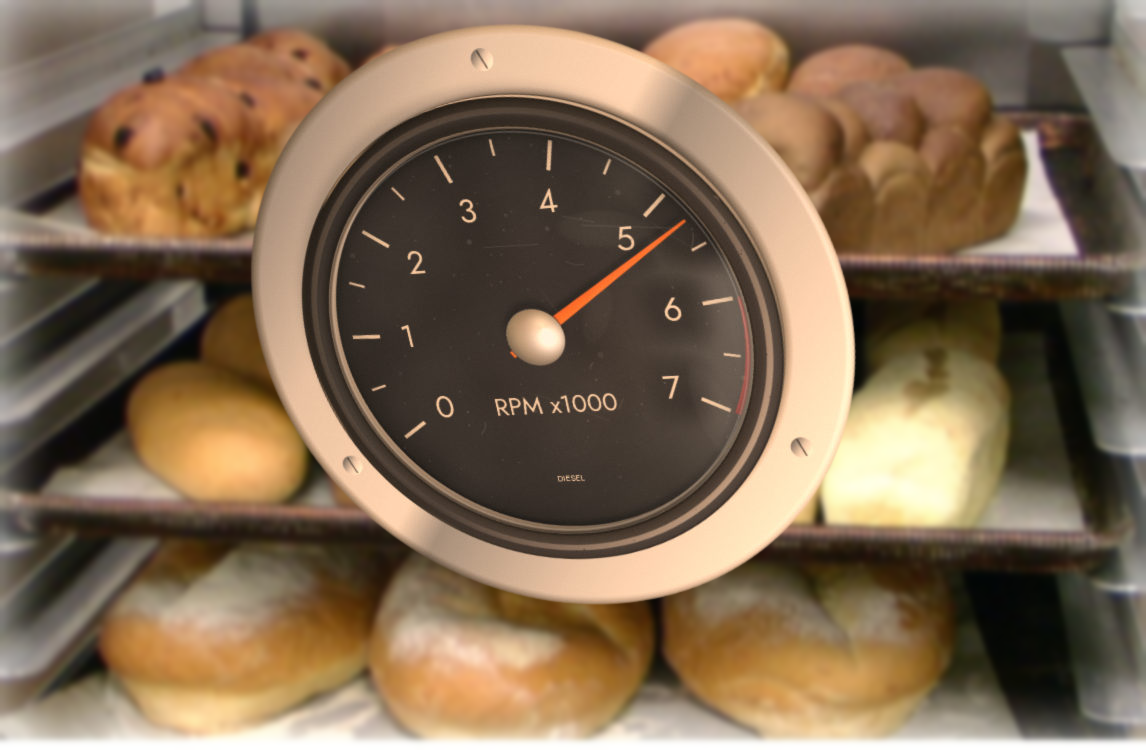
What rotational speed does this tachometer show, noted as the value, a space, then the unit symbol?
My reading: 5250 rpm
